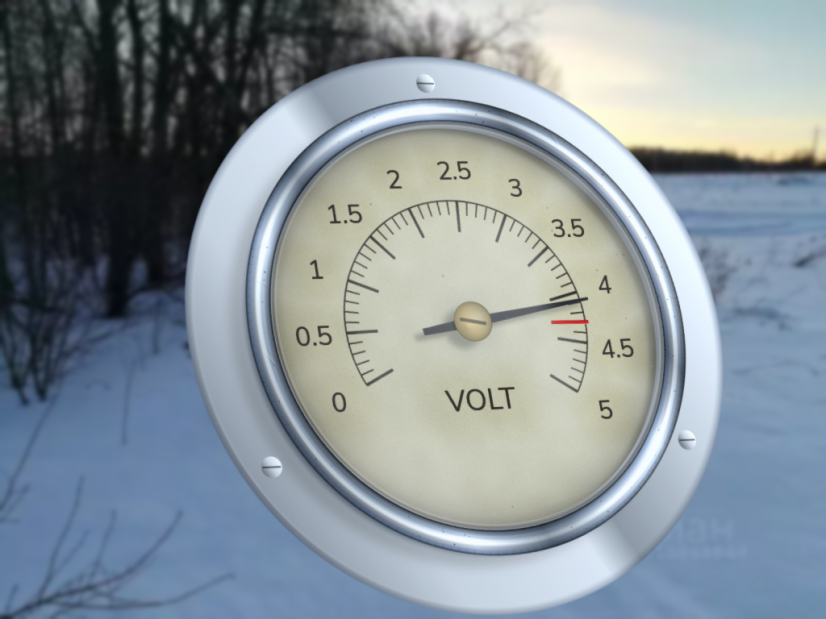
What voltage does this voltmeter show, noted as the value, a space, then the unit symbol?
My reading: 4.1 V
